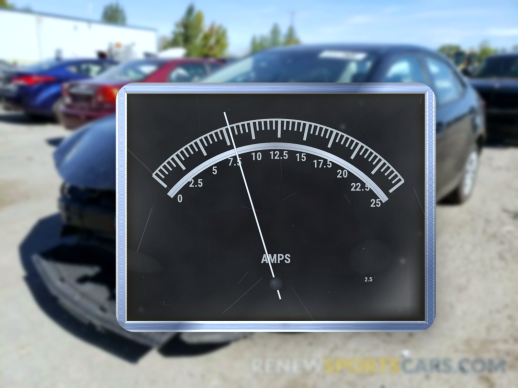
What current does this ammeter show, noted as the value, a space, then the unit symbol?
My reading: 8 A
